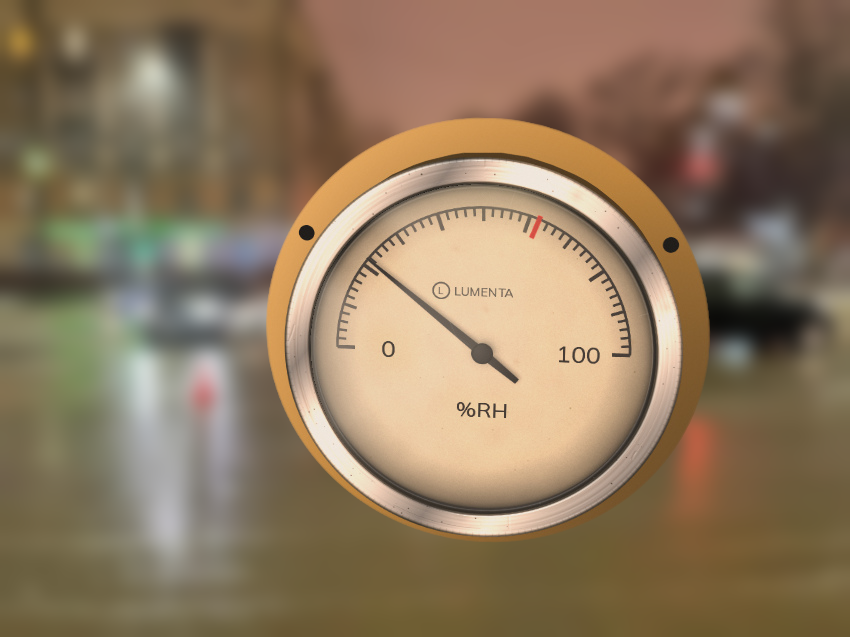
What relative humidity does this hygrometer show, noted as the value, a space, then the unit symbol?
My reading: 22 %
